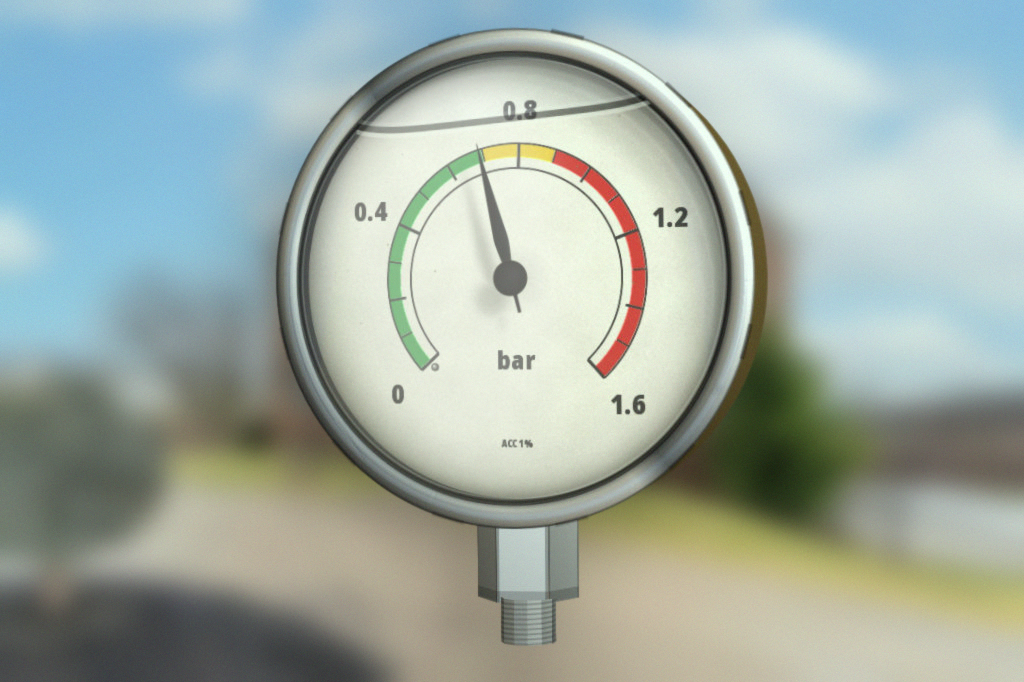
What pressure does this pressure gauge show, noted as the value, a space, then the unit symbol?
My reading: 0.7 bar
